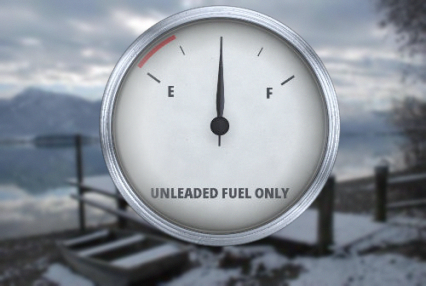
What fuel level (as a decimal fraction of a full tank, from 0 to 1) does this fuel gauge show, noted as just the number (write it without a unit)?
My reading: 0.5
